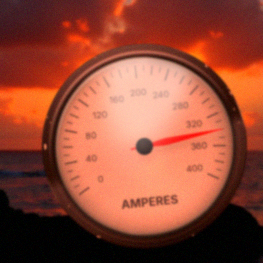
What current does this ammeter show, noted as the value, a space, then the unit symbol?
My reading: 340 A
